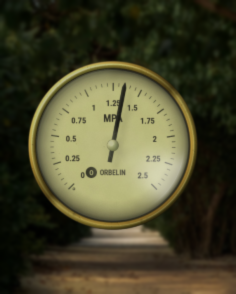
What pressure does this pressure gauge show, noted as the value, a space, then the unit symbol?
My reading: 1.35 MPa
